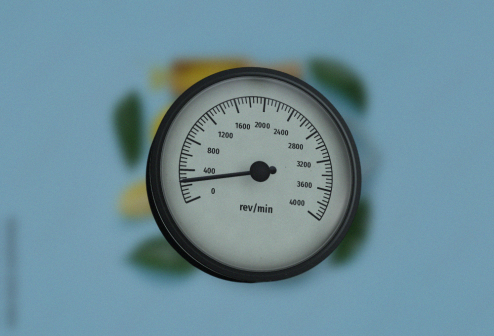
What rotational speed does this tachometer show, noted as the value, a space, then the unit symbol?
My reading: 250 rpm
